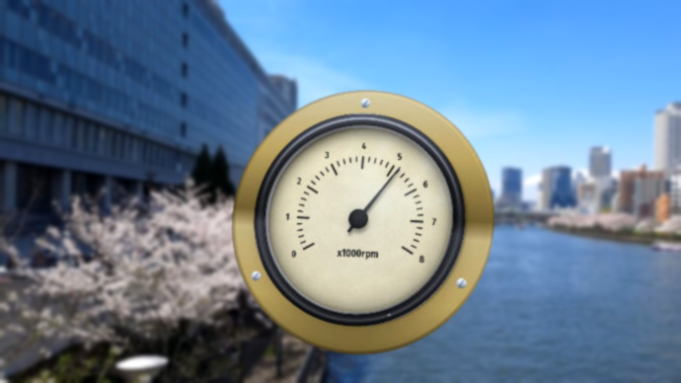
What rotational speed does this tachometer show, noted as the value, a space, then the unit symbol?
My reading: 5200 rpm
